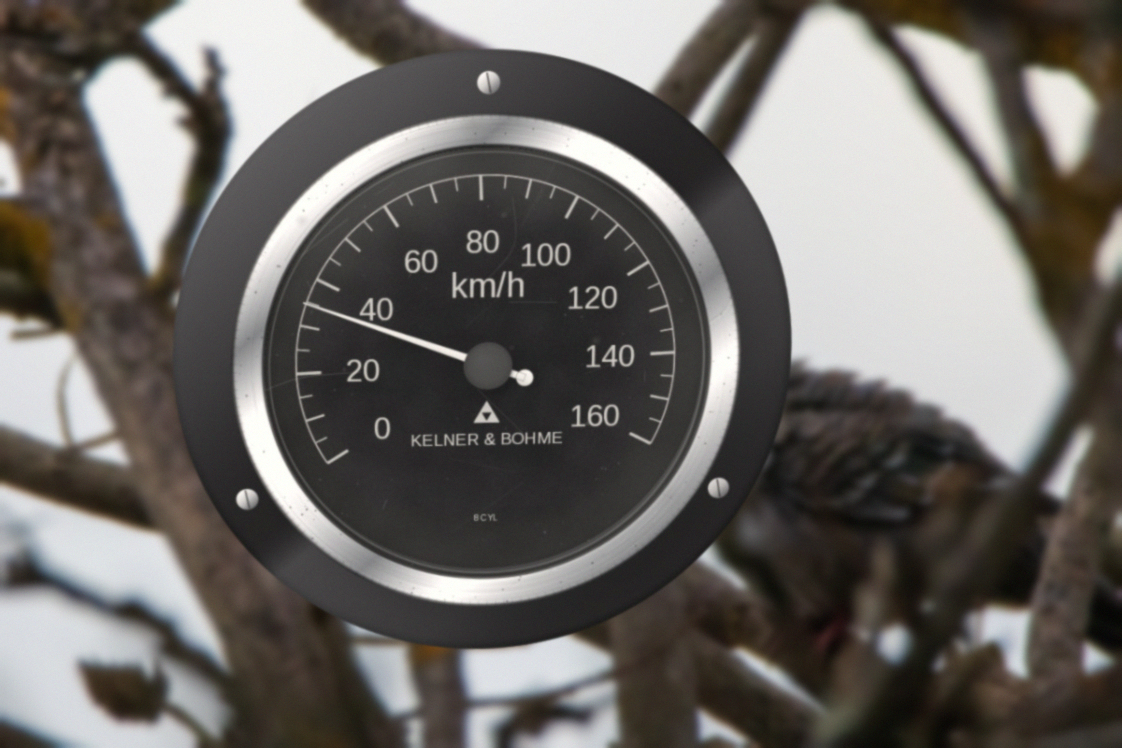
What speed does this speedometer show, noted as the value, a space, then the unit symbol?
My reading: 35 km/h
